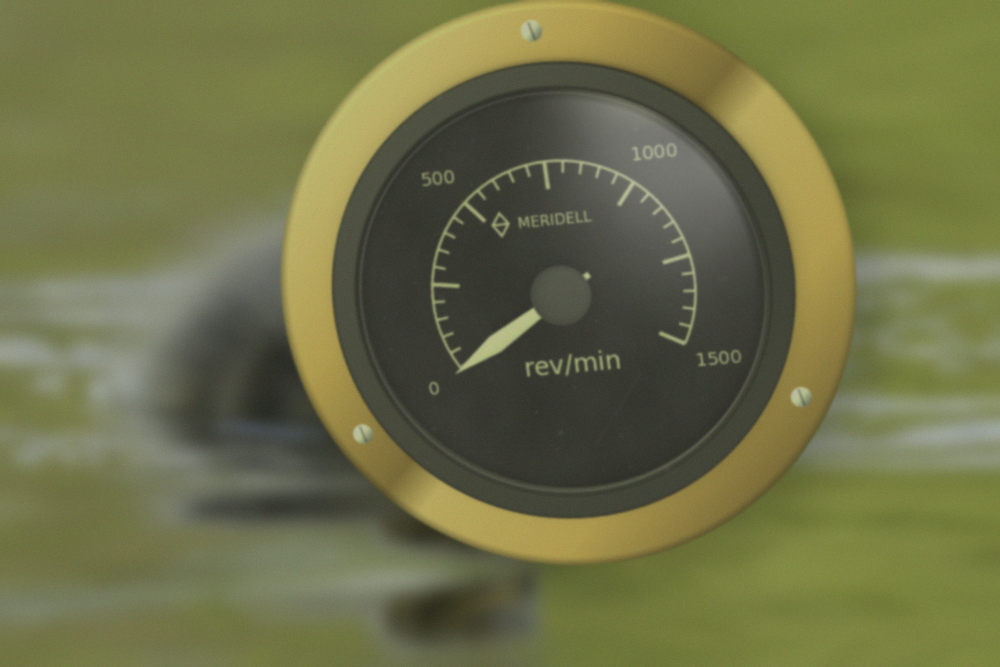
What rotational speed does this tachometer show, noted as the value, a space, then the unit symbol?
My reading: 0 rpm
